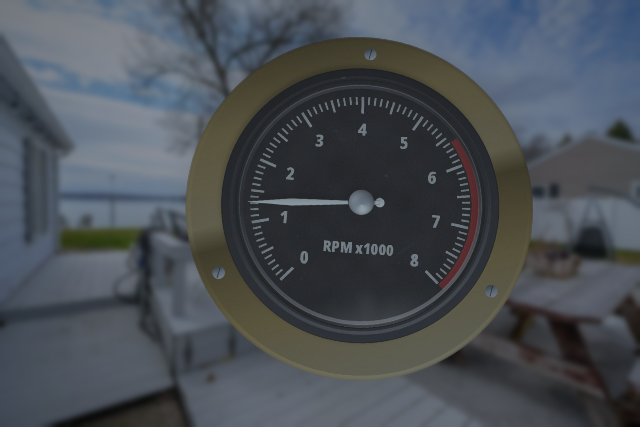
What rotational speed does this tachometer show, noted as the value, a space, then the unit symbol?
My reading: 1300 rpm
